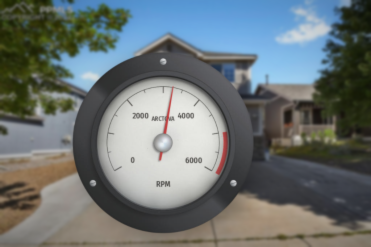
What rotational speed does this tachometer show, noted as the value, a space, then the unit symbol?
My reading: 3250 rpm
